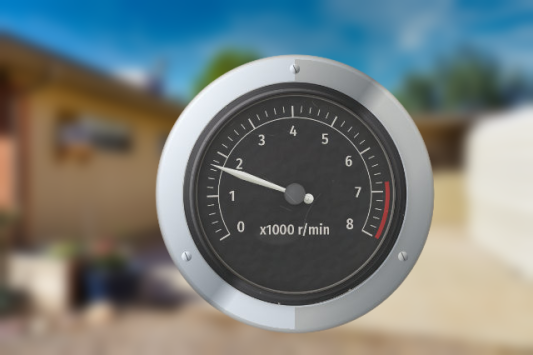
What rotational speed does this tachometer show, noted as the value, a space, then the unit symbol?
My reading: 1700 rpm
